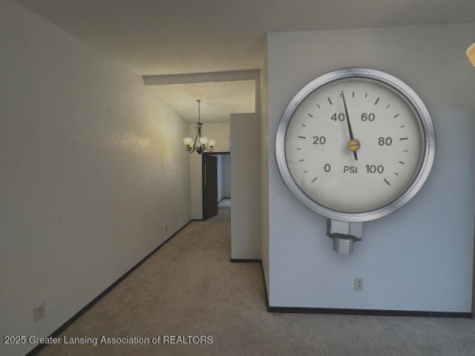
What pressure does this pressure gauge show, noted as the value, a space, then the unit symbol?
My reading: 45 psi
